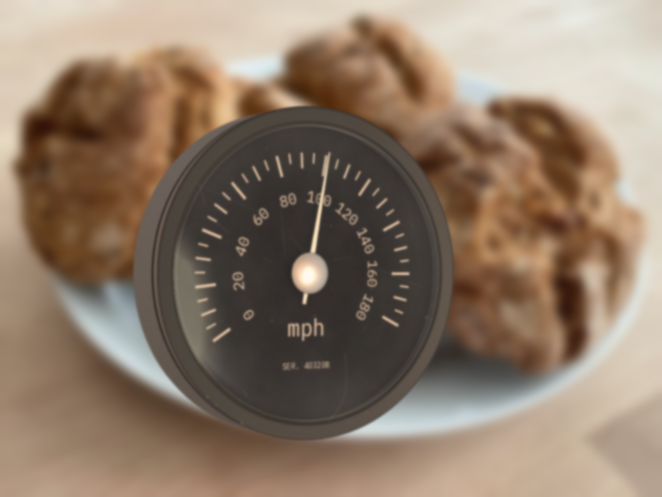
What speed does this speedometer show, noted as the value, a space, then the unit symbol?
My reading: 100 mph
